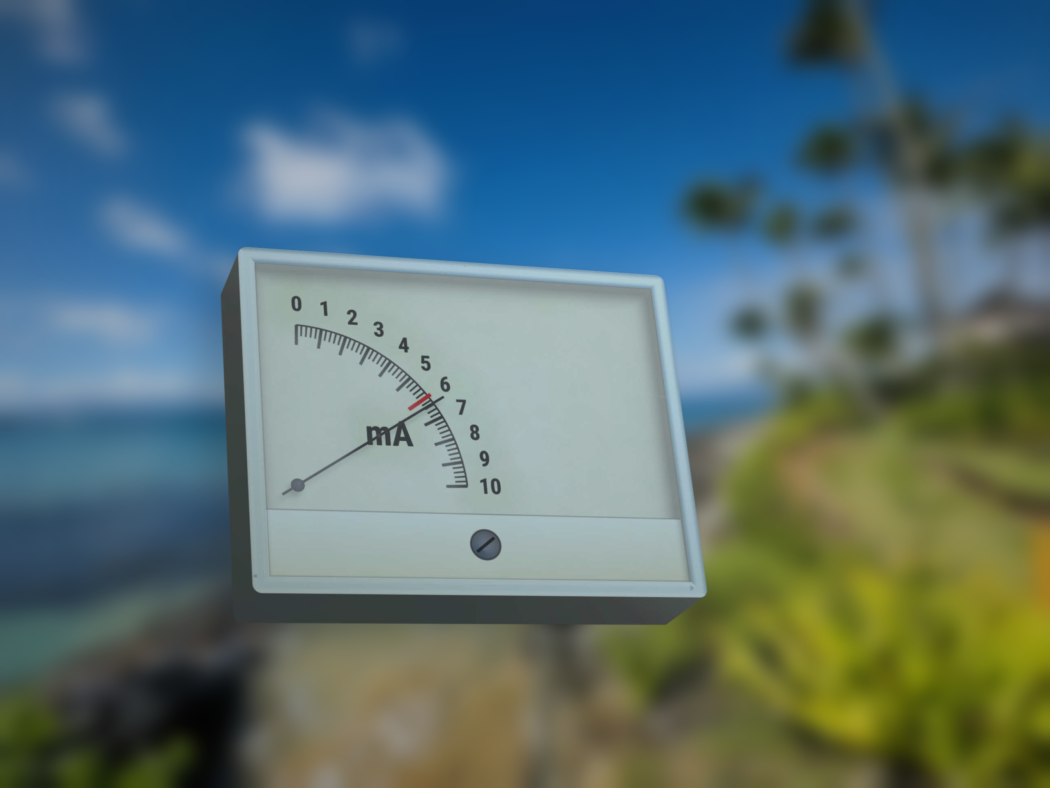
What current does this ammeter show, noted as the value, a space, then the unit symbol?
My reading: 6.4 mA
